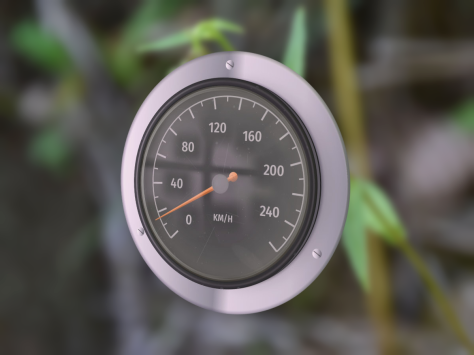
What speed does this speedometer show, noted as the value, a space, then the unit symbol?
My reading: 15 km/h
